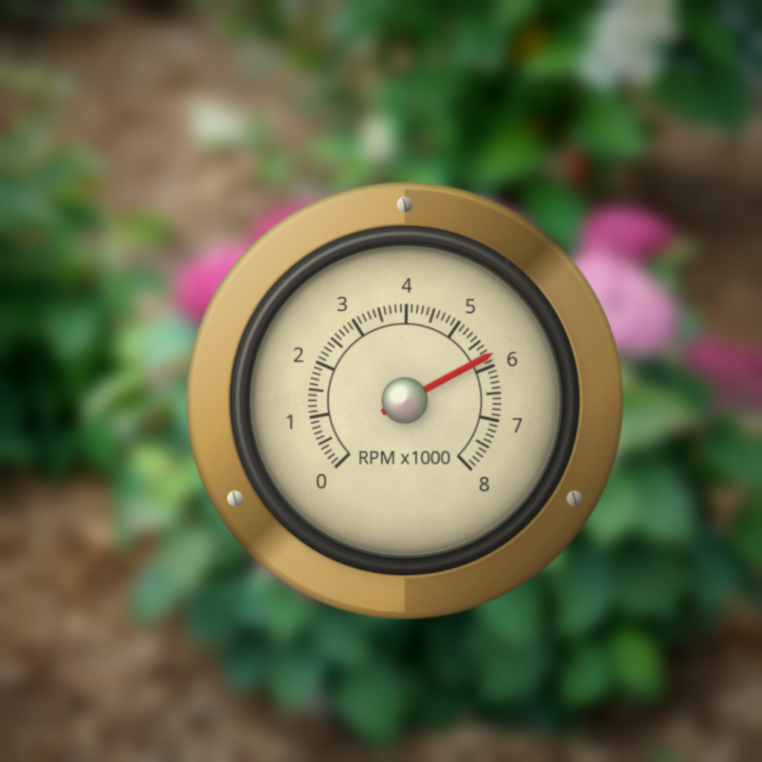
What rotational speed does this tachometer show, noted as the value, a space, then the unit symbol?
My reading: 5800 rpm
